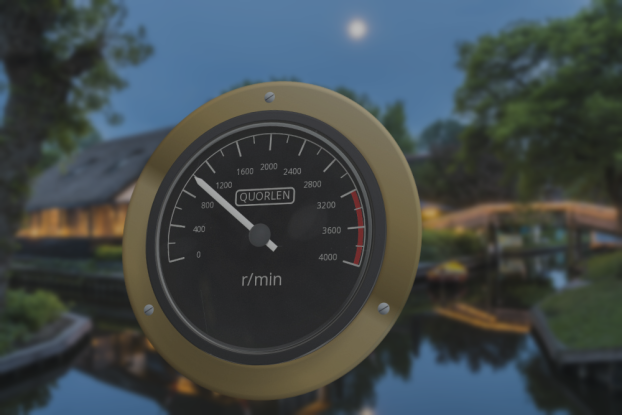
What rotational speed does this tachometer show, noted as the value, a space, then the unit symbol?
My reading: 1000 rpm
